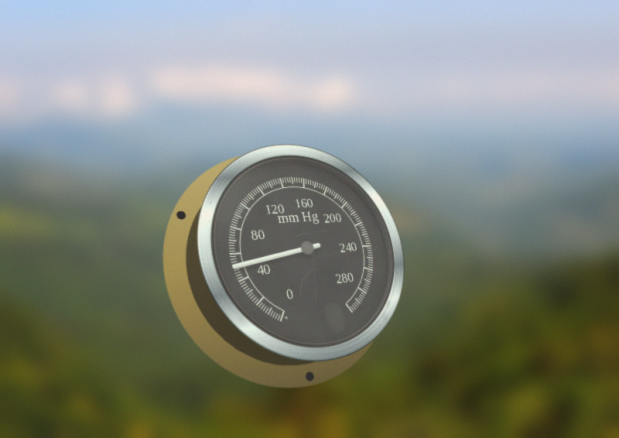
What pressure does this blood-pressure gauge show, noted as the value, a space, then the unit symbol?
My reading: 50 mmHg
